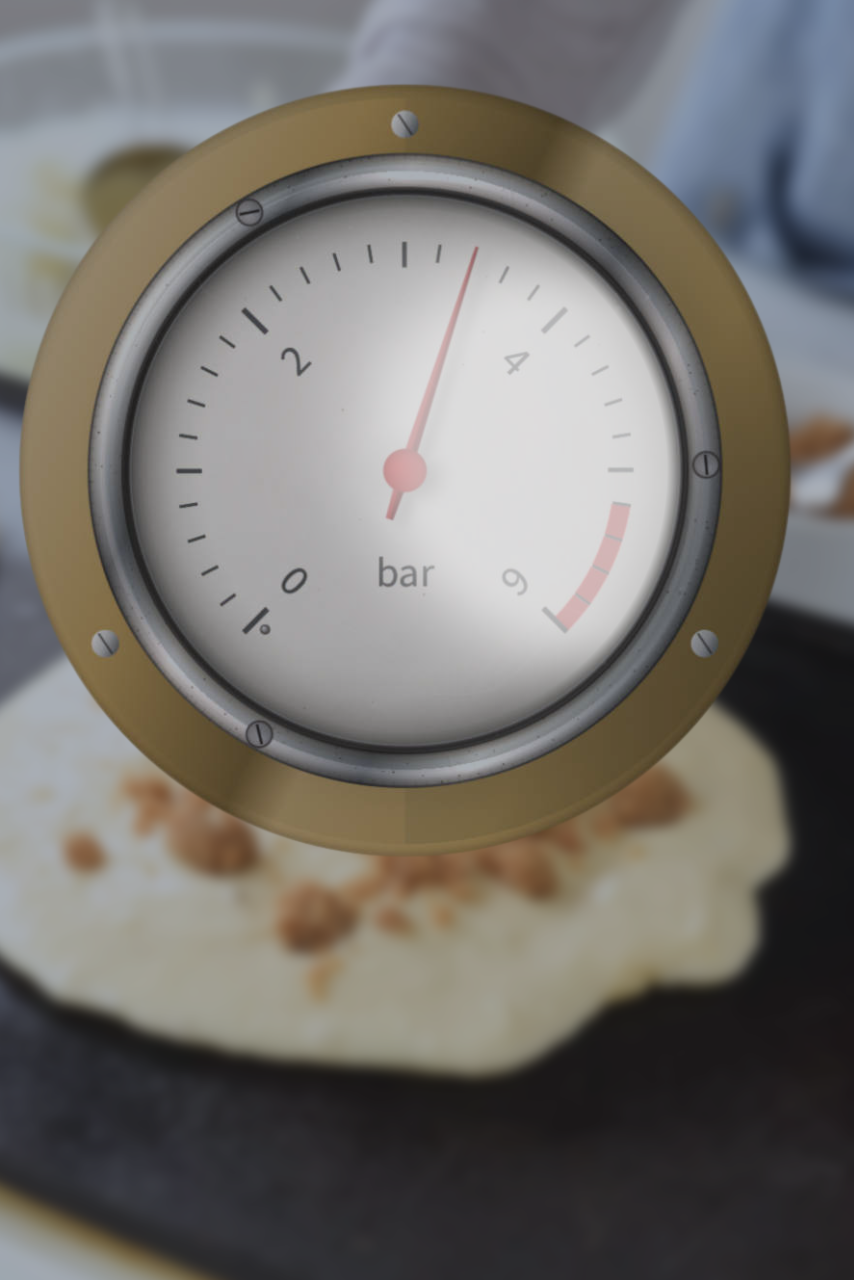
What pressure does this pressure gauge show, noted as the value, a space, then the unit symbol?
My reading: 3.4 bar
